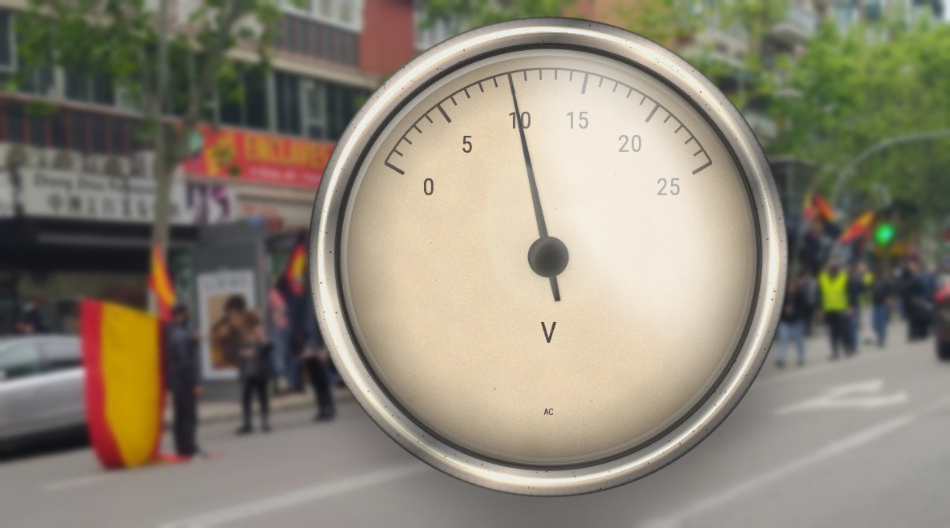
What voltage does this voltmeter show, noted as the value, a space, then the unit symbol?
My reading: 10 V
